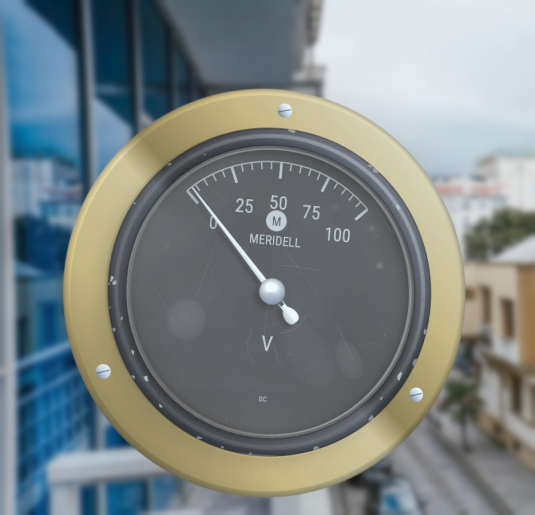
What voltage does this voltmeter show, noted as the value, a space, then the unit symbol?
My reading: 2.5 V
